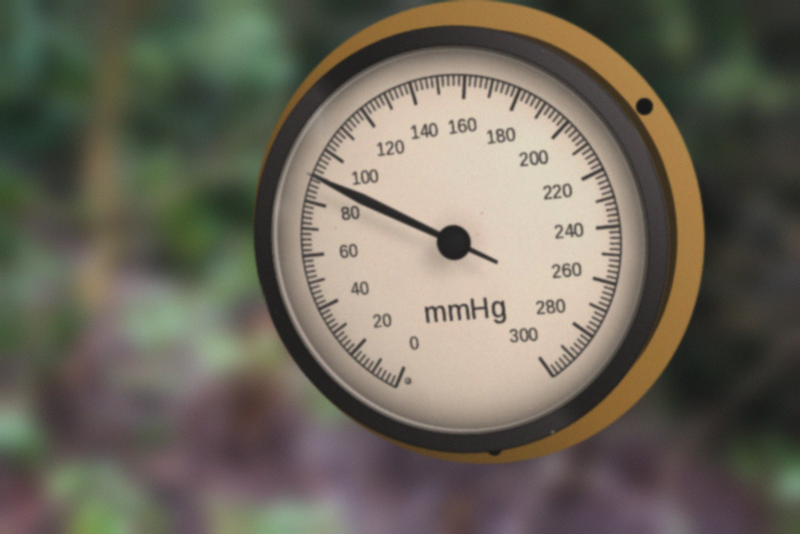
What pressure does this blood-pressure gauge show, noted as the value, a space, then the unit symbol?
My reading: 90 mmHg
